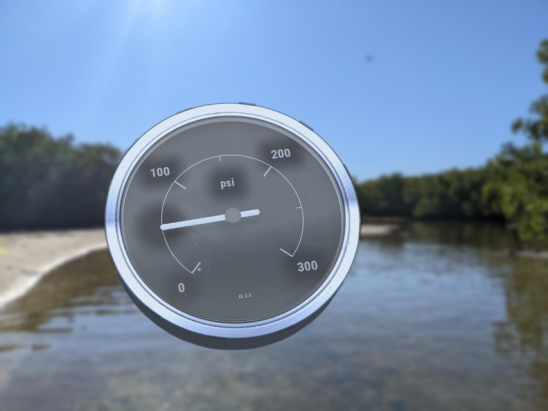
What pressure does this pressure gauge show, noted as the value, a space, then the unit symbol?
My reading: 50 psi
